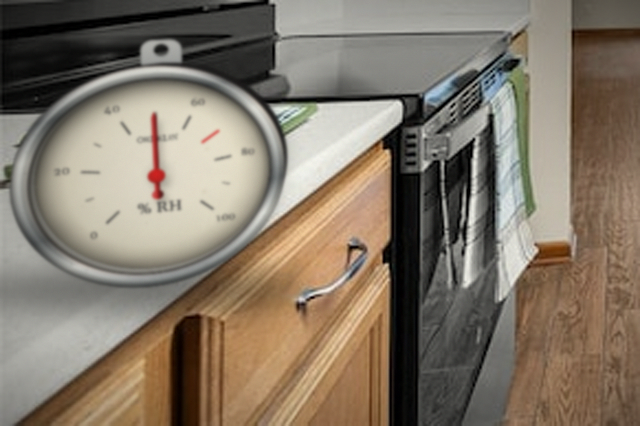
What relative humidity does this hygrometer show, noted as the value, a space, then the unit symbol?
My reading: 50 %
